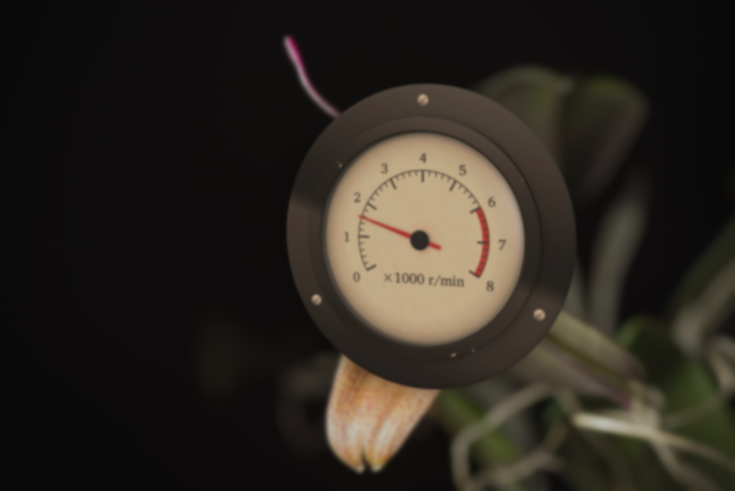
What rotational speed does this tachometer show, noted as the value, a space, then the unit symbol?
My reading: 1600 rpm
